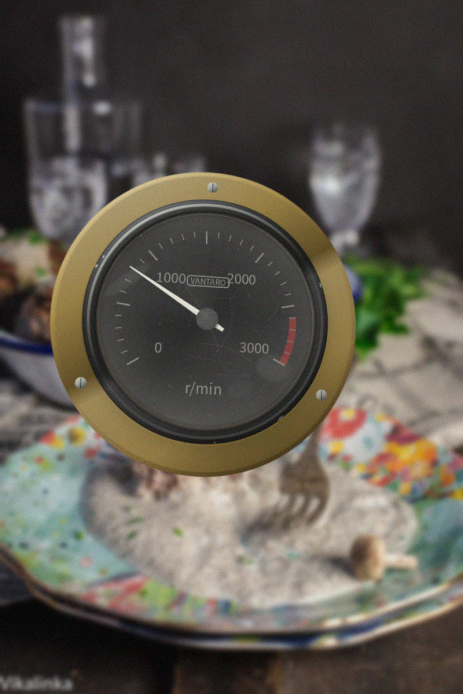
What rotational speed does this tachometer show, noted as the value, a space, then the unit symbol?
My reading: 800 rpm
